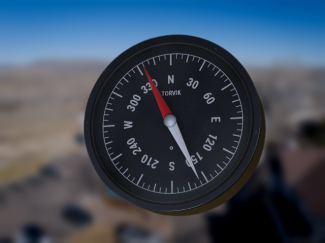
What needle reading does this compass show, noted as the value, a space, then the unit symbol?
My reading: 335 °
